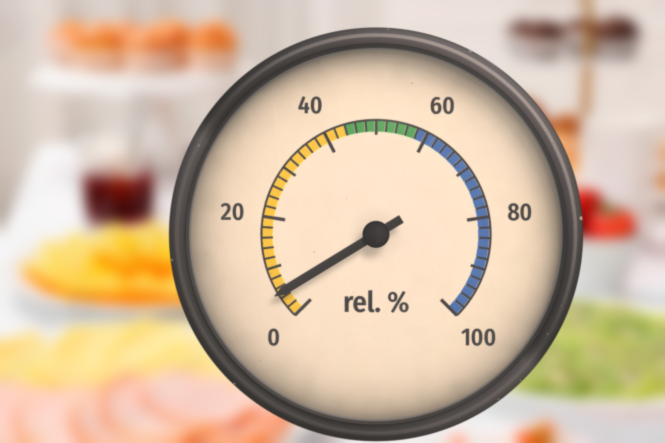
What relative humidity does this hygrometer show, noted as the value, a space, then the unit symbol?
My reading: 5 %
